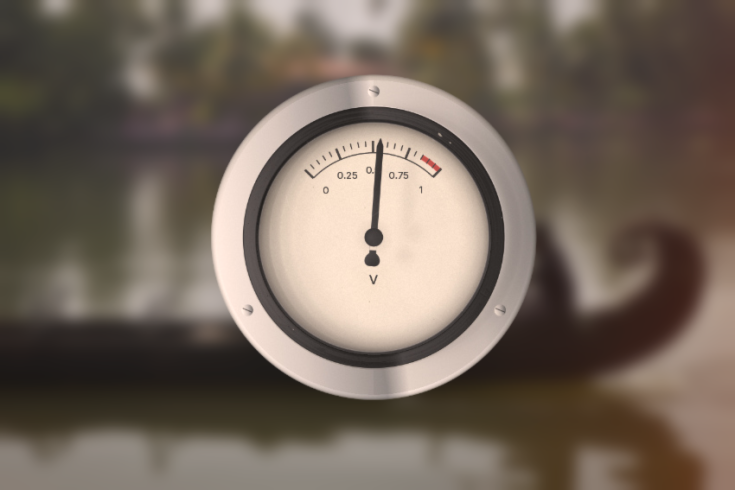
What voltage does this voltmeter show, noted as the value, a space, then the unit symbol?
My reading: 0.55 V
